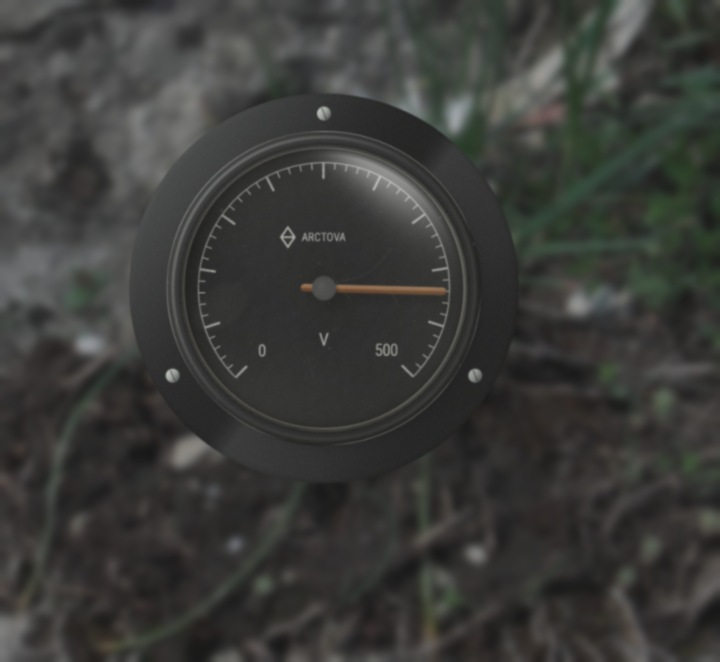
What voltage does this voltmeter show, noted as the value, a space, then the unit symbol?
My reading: 420 V
